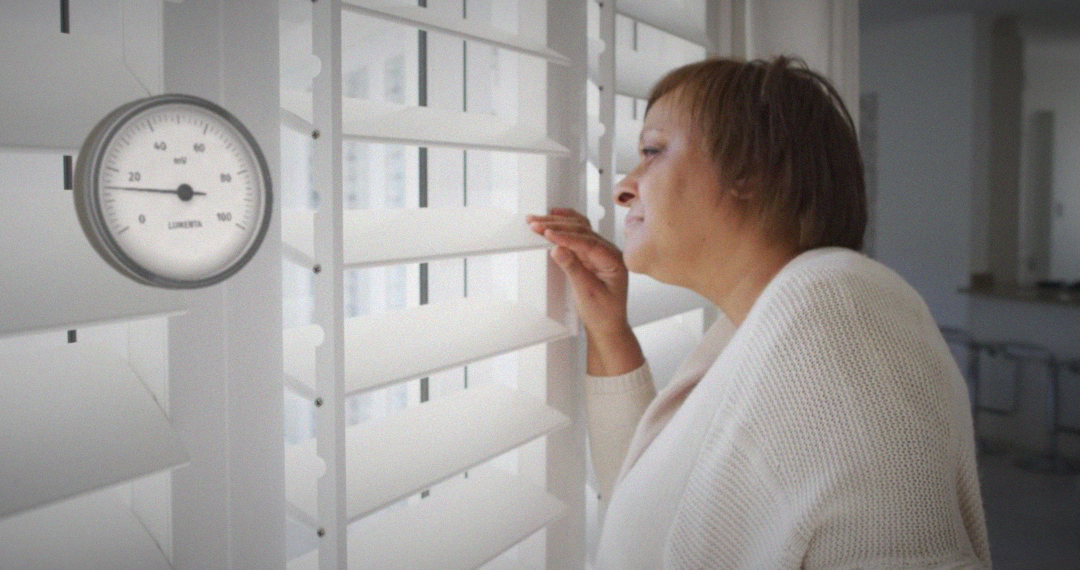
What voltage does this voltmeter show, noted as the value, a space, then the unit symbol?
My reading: 14 mV
